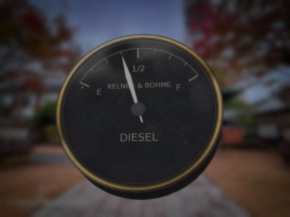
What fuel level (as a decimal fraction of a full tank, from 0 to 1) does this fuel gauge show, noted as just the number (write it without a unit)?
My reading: 0.375
